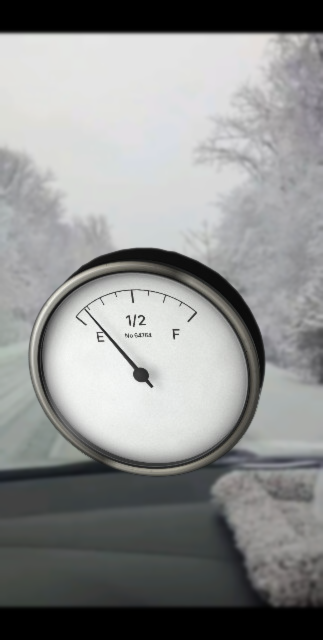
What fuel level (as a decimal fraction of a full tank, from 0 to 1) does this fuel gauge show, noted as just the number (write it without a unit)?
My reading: 0.125
